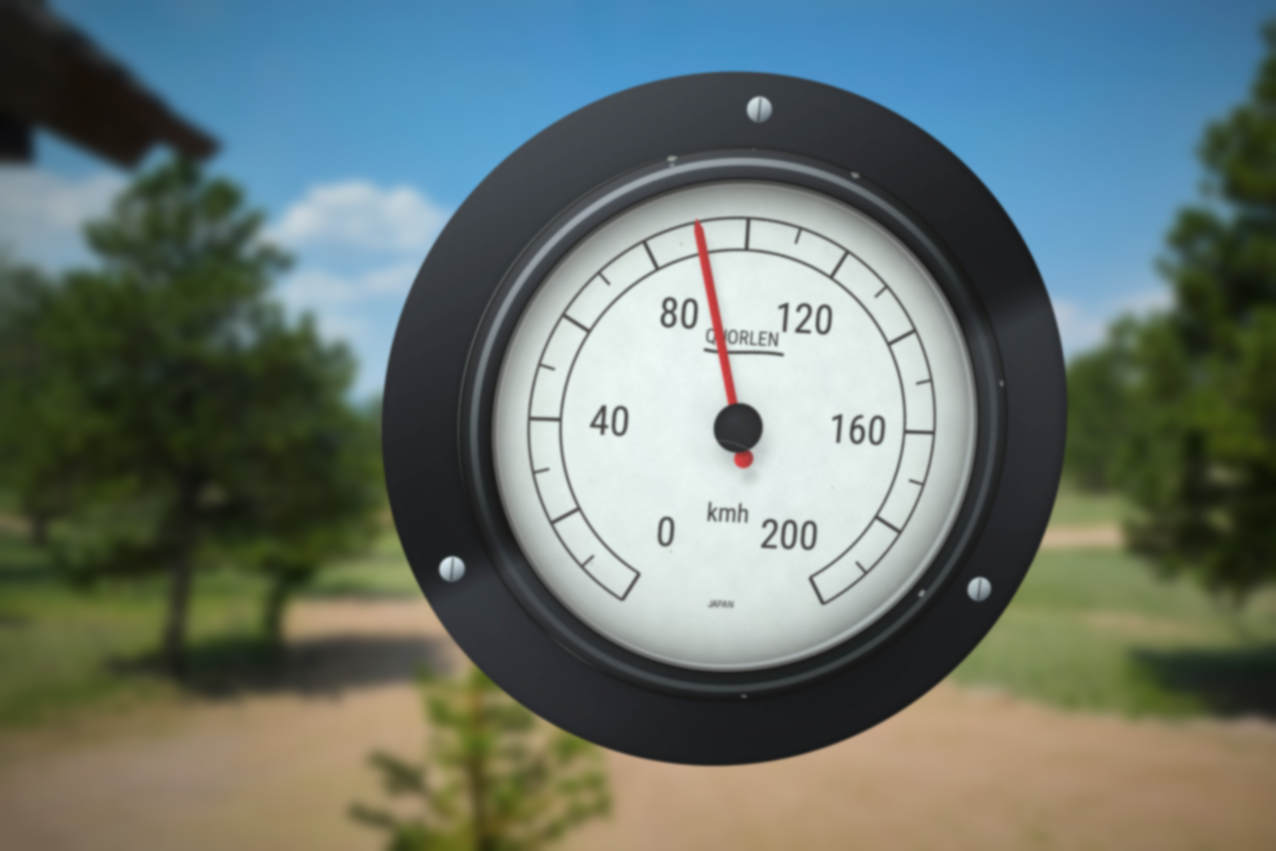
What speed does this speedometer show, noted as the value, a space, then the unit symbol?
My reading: 90 km/h
